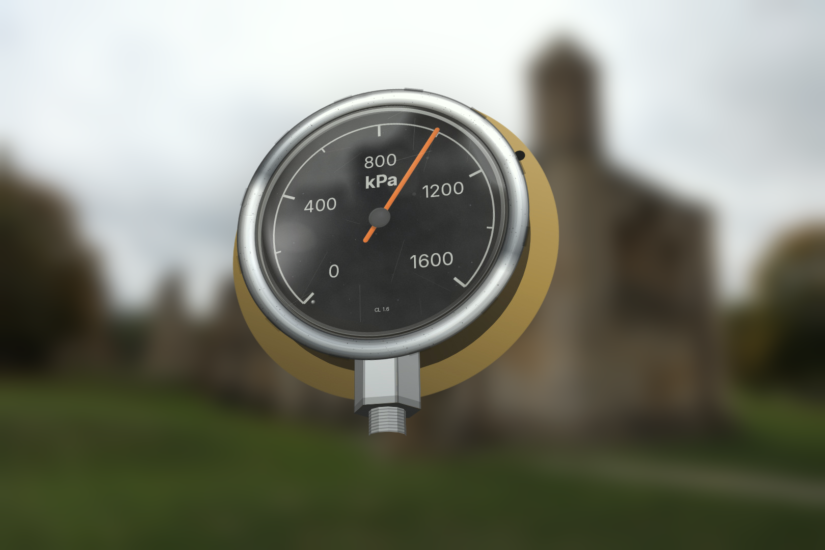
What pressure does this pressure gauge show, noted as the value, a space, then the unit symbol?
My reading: 1000 kPa
